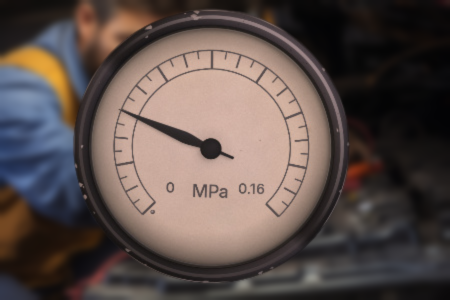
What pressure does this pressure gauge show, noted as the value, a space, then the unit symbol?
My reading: 0.04 MPa
